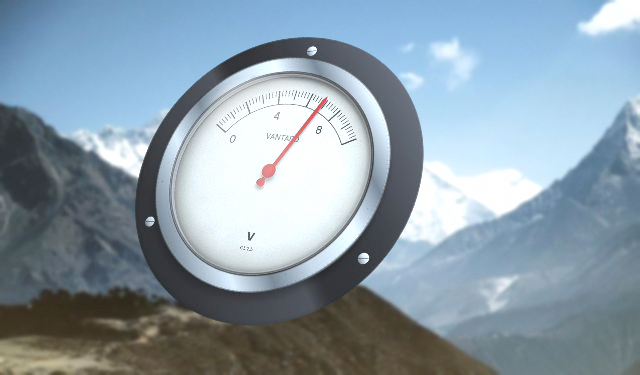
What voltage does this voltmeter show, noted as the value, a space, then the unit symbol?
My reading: 7 V
